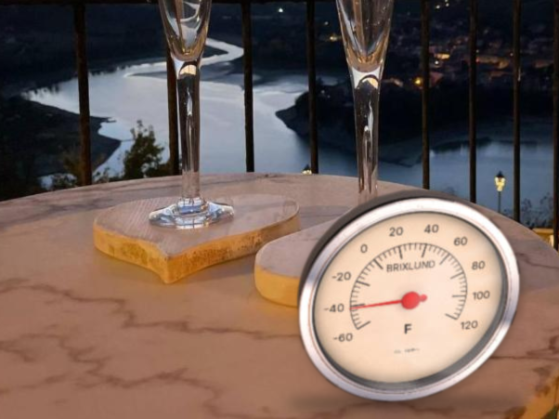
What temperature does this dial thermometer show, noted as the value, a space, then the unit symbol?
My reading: -40 °F
